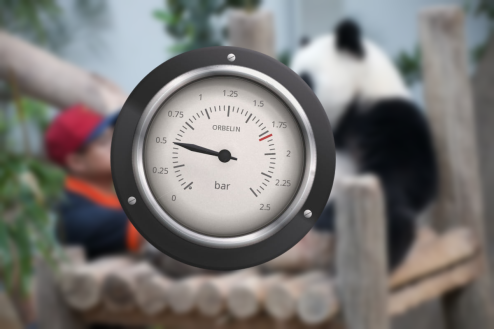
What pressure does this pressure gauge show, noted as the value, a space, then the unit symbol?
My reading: 0.5 bar
